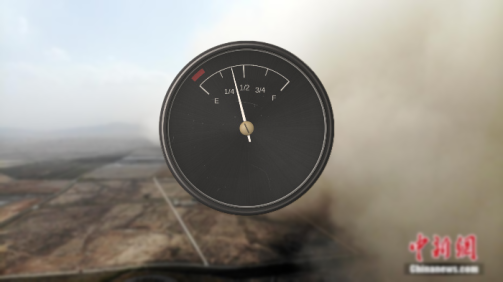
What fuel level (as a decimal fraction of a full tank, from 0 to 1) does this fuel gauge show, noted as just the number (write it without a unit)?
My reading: 0.375
